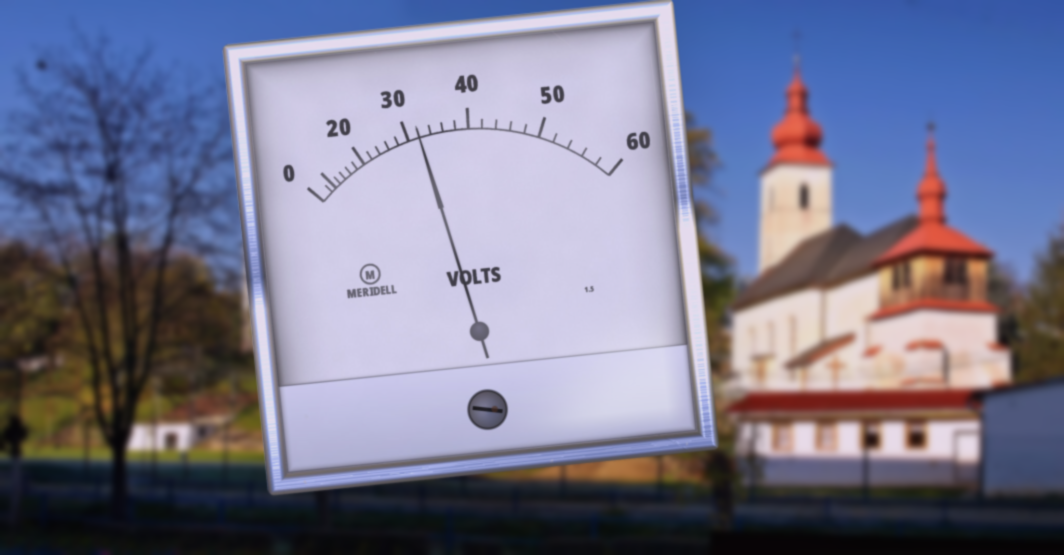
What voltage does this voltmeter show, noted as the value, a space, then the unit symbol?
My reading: 32 V
